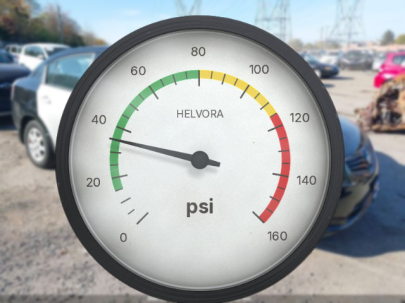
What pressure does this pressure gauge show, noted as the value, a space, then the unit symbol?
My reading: 35 psi
